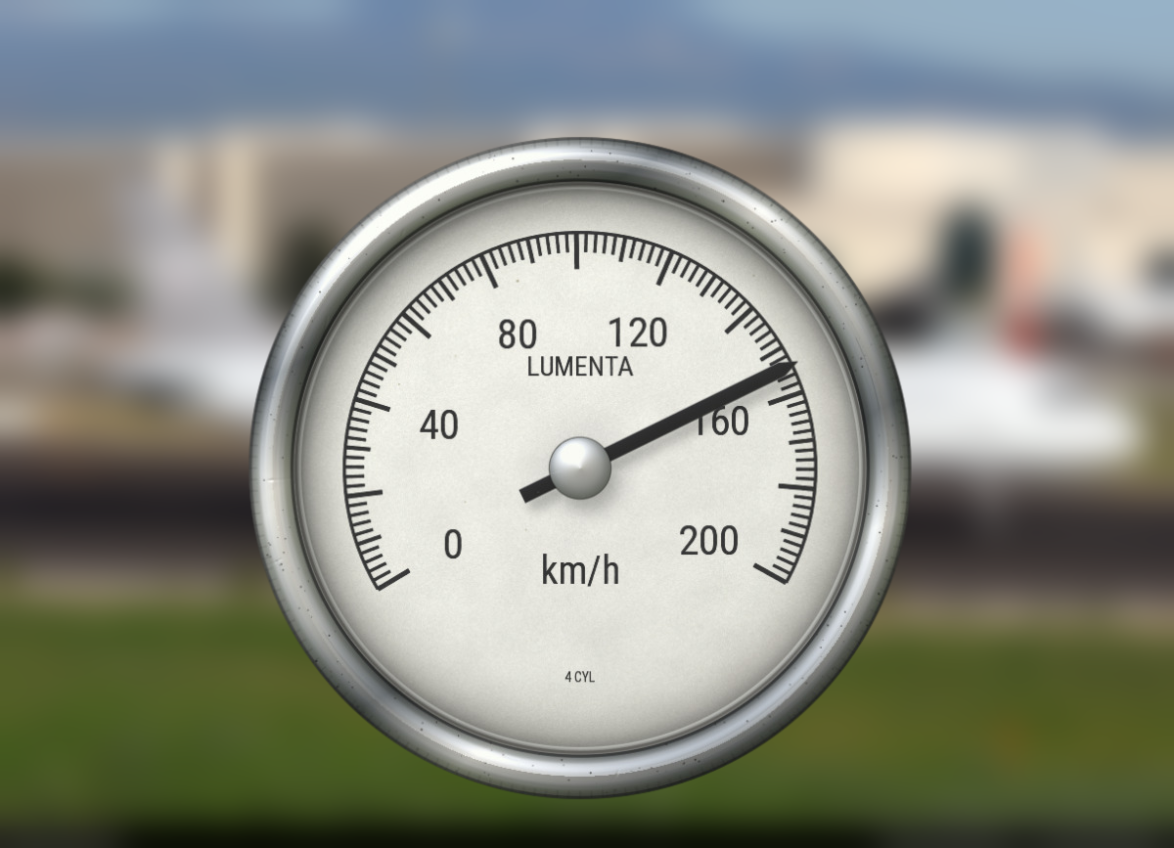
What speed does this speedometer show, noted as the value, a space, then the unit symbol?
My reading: 154 km/h
